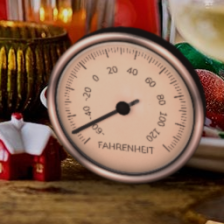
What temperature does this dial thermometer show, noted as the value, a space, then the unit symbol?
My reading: -50 °F
